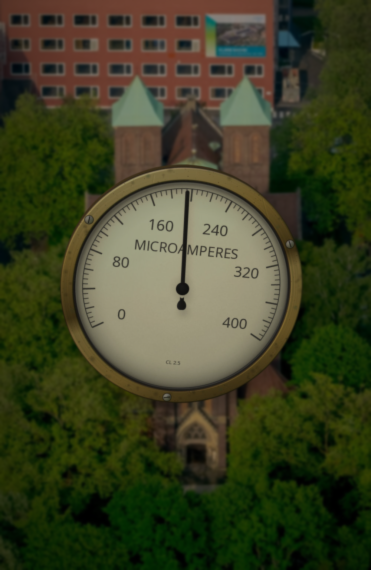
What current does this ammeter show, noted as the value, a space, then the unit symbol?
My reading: 195 µA
